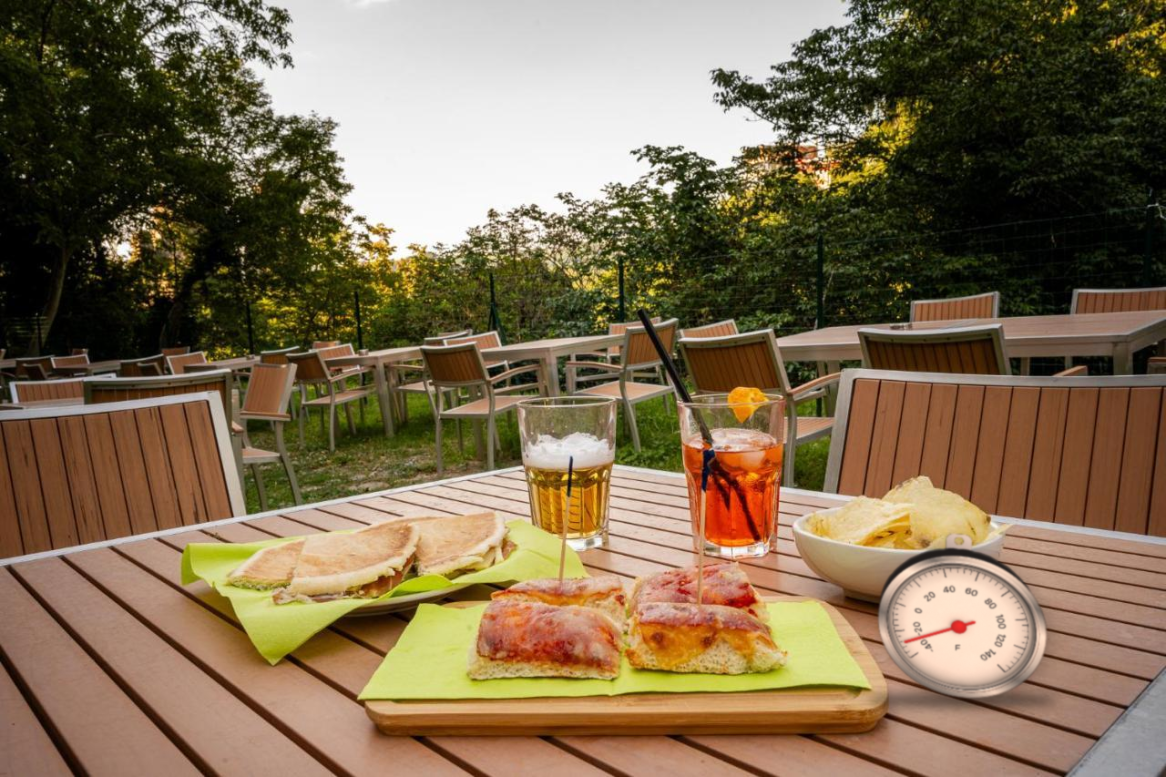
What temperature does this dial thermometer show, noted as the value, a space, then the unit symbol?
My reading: -28 °F
